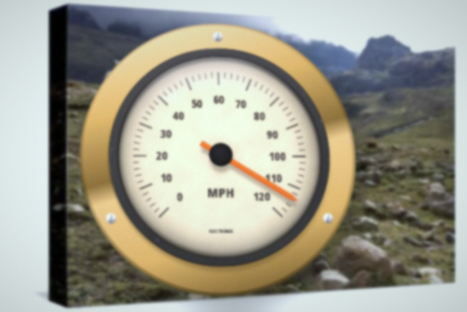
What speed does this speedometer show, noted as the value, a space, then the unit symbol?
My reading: 114 mph
